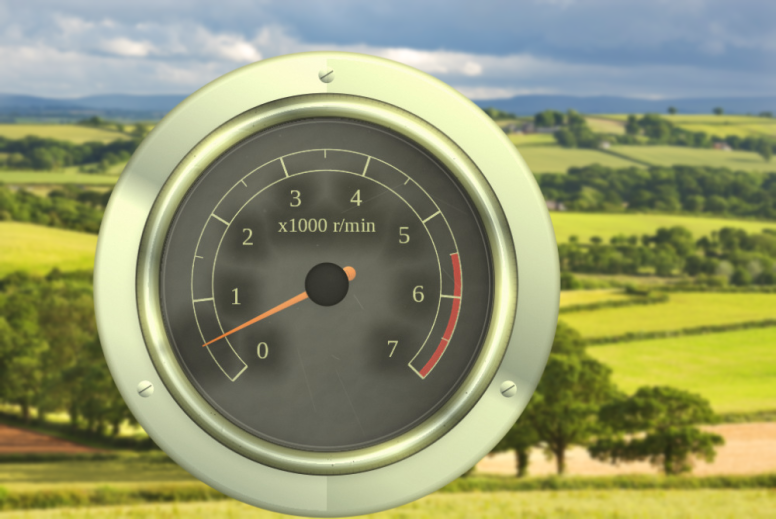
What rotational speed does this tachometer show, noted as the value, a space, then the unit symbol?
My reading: 500 rpm
